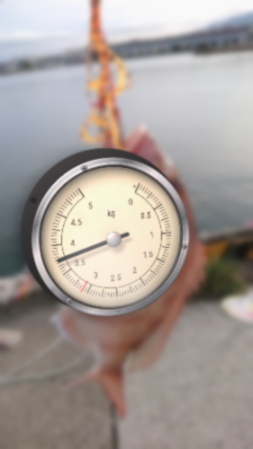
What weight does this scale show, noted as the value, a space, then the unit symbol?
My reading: 3.75 kg
